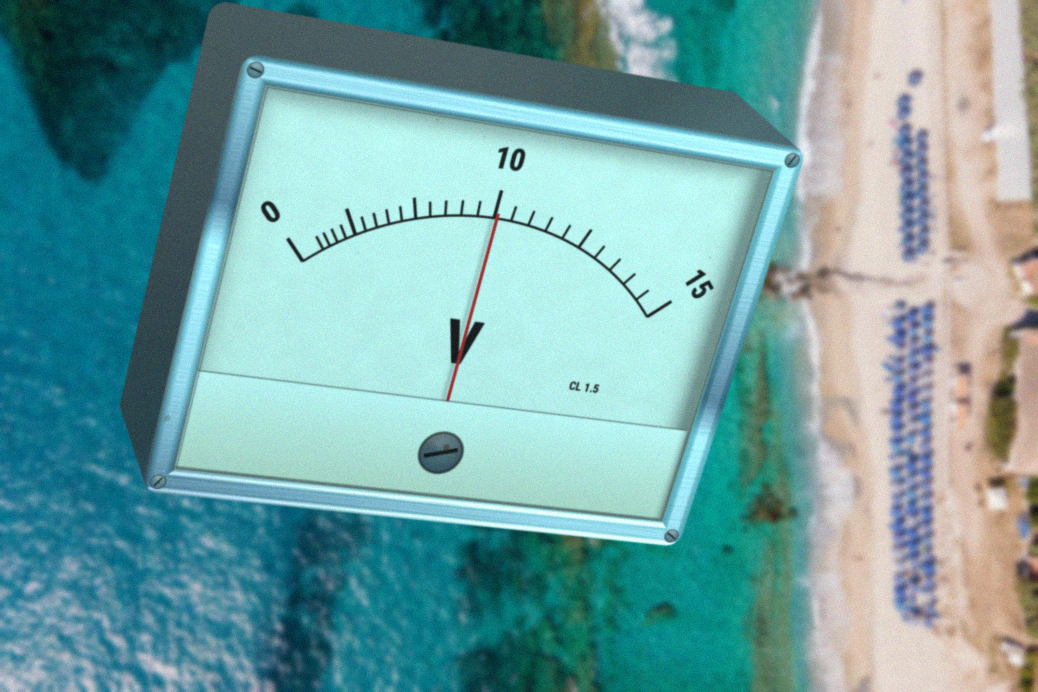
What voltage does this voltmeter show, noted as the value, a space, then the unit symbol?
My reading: 10 V
